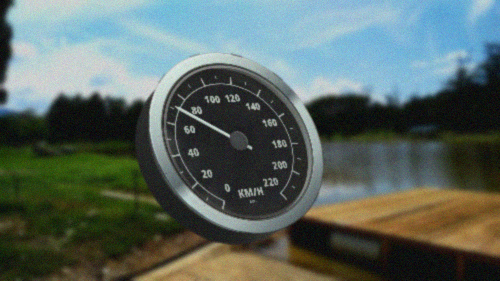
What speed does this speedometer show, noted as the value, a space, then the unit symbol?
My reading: 70 km/h
